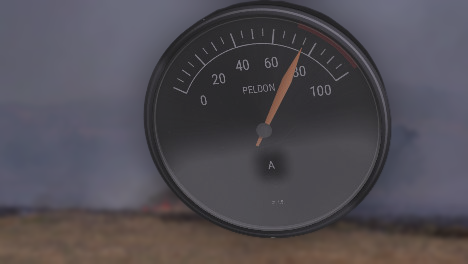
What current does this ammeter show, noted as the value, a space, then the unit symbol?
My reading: 75 A
